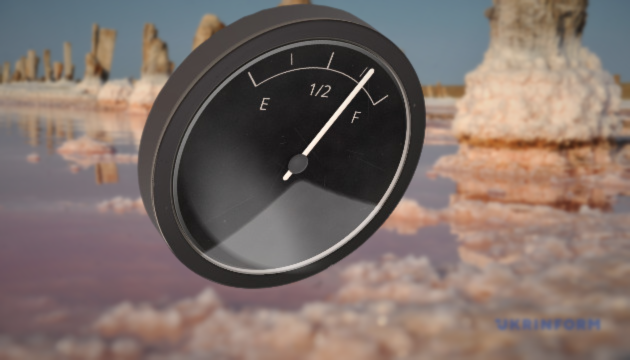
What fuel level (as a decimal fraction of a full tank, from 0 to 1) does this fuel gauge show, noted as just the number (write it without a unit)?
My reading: 0.75
